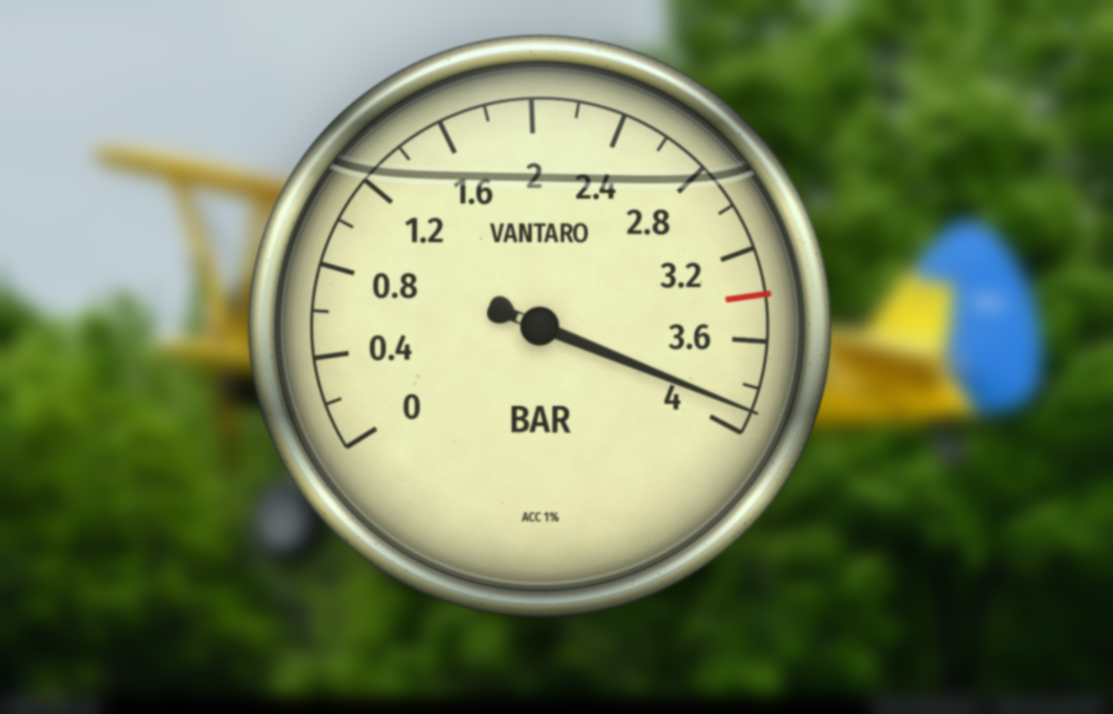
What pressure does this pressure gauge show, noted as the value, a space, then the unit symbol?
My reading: 3.9 bar
